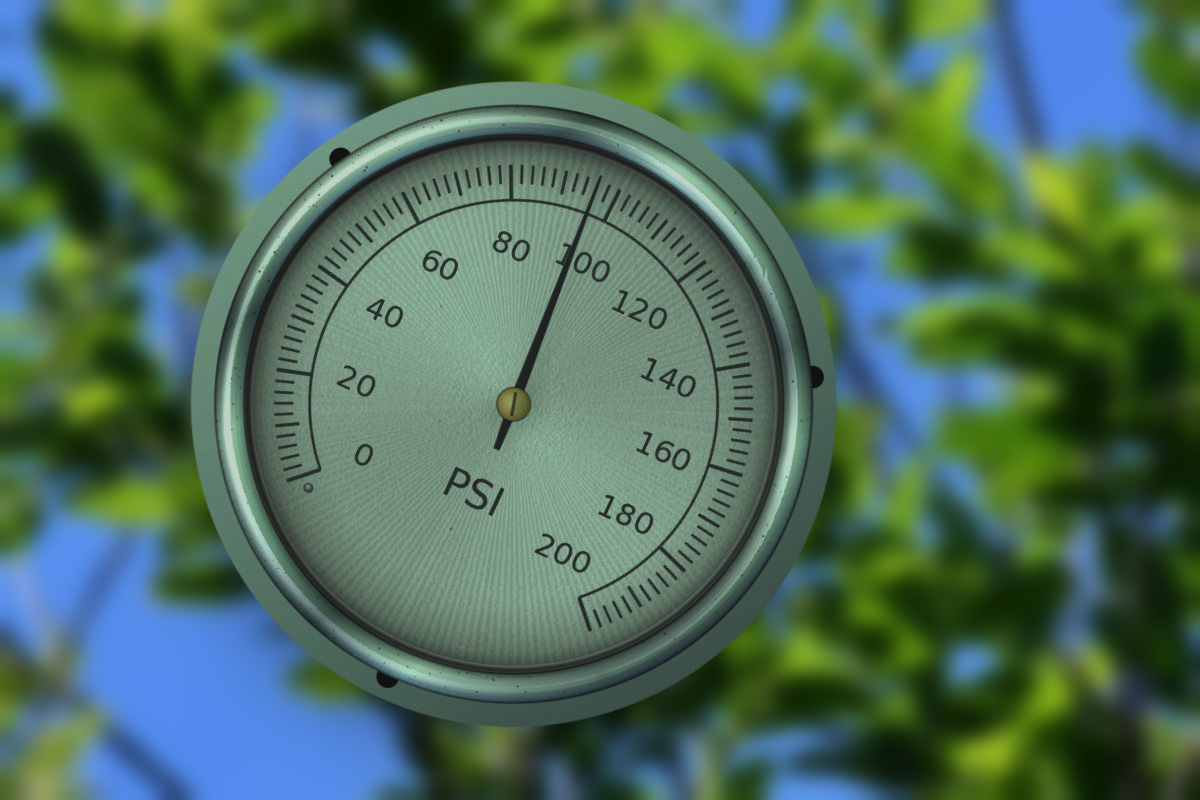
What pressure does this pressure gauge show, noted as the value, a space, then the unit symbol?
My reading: 96 psi
